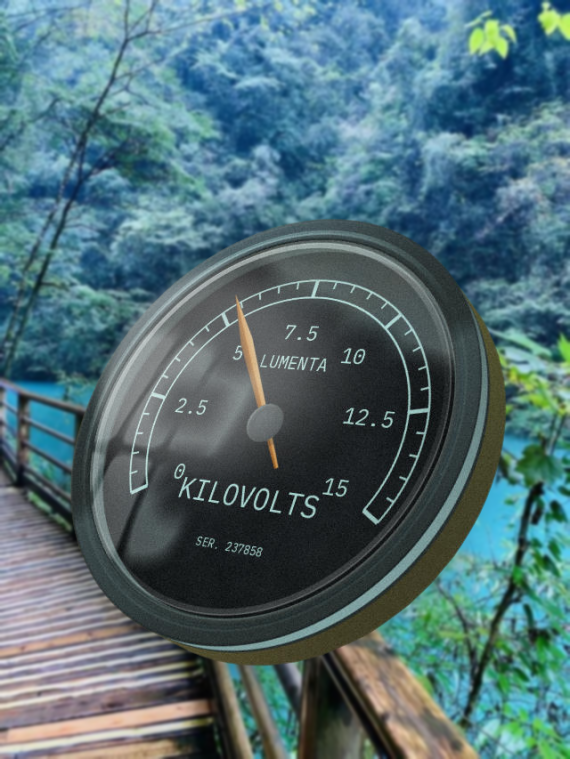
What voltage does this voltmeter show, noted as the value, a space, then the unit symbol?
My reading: 5.5 kV
